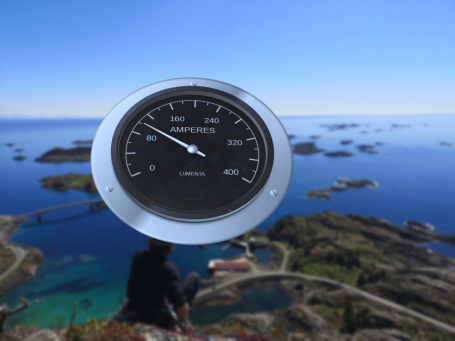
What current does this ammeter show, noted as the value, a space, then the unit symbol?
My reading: 100 A
